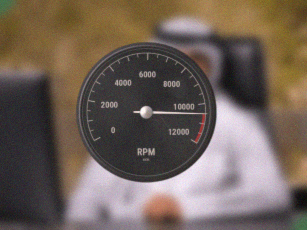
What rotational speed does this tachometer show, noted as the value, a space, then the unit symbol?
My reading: 10500 rpm
